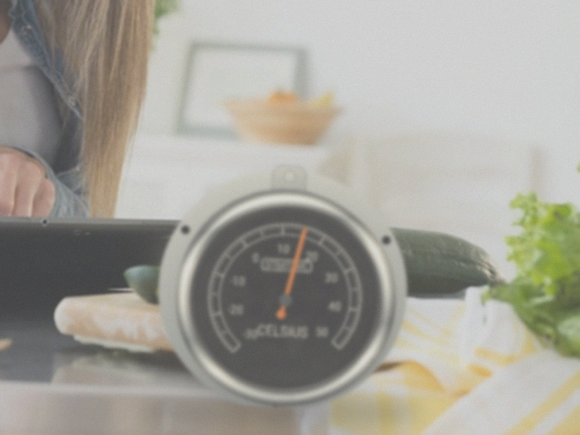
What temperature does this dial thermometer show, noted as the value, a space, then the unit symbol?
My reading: 15 °C
